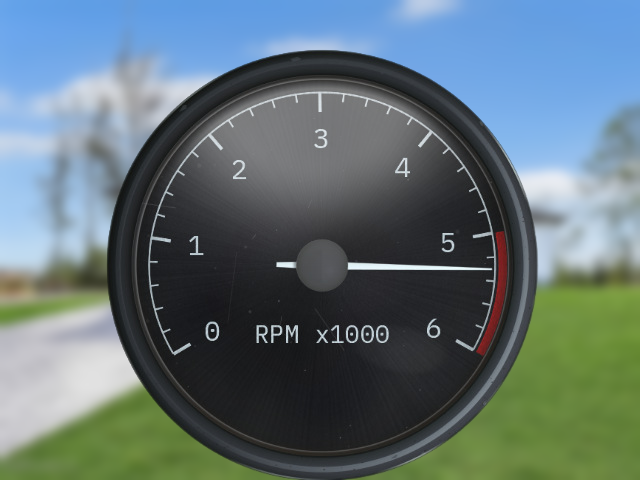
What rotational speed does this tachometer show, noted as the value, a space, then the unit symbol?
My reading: 5300 rpm
